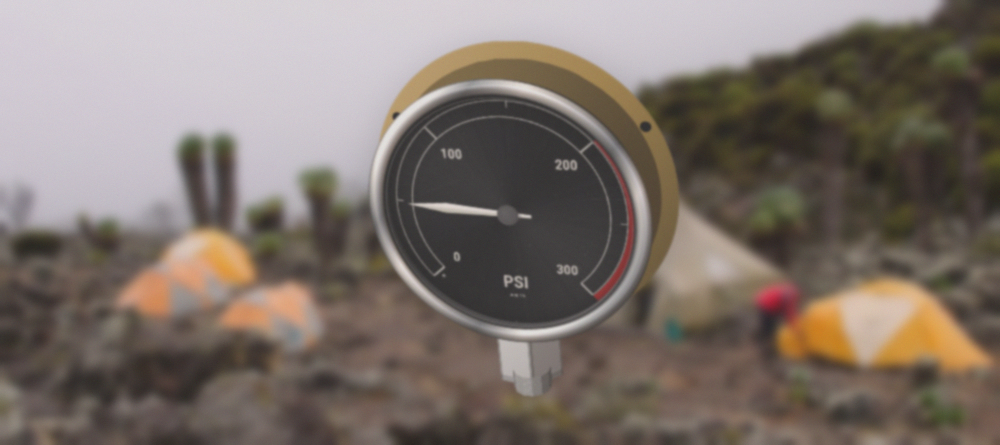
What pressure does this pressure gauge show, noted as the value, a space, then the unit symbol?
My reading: 50 psi
